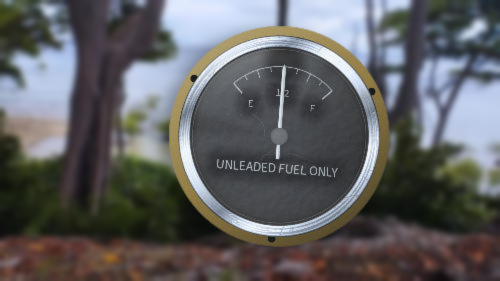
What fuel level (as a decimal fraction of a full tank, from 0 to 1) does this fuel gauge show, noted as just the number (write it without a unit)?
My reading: 0.5
